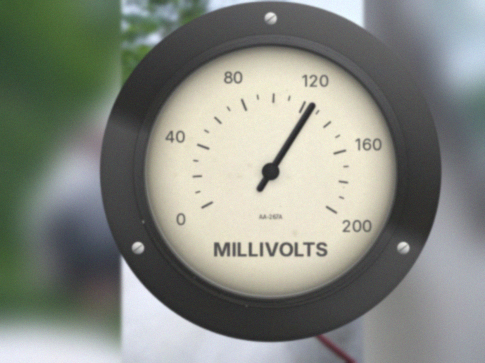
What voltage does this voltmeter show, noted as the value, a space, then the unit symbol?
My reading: 125 mV
